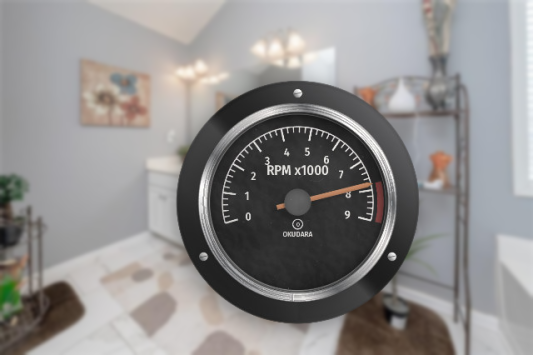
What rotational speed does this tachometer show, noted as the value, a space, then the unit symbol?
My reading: 7800 rpm
